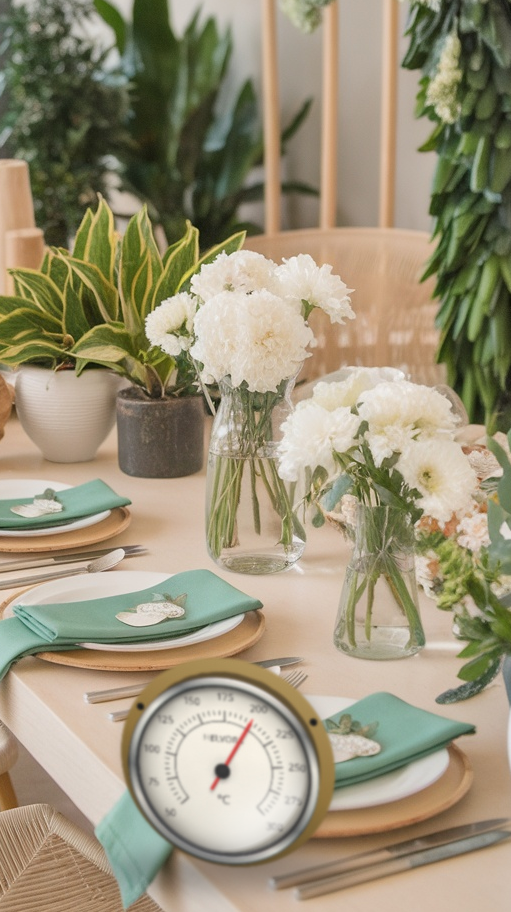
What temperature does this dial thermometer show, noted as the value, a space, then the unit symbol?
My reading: 200 °C
